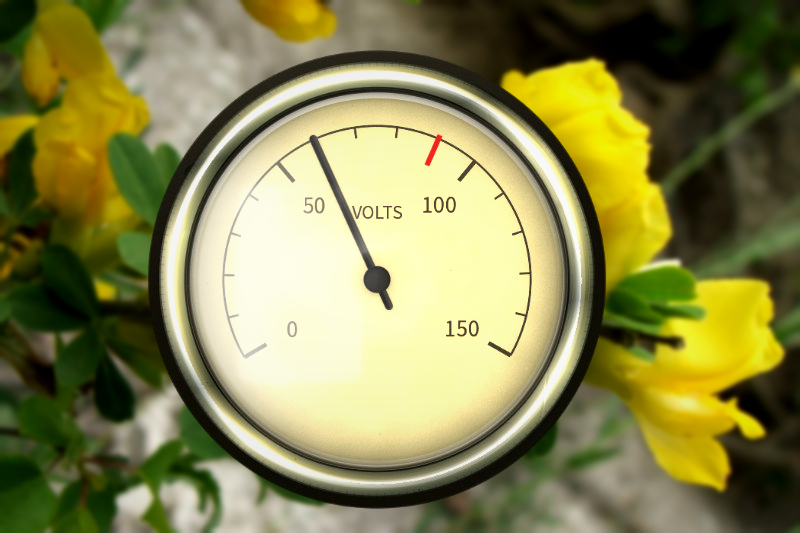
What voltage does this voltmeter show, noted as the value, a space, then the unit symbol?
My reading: 60 V
